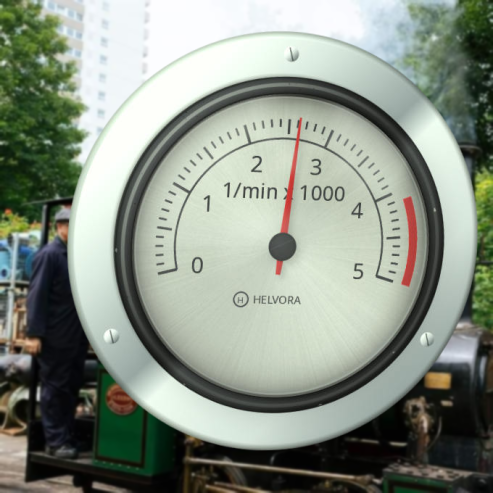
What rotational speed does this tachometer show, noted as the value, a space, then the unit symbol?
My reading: 2600 rpm
